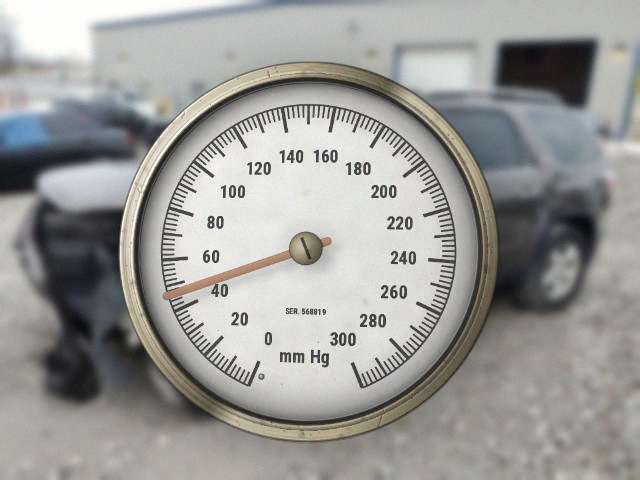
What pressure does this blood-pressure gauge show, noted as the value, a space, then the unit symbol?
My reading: 46 mmHg
